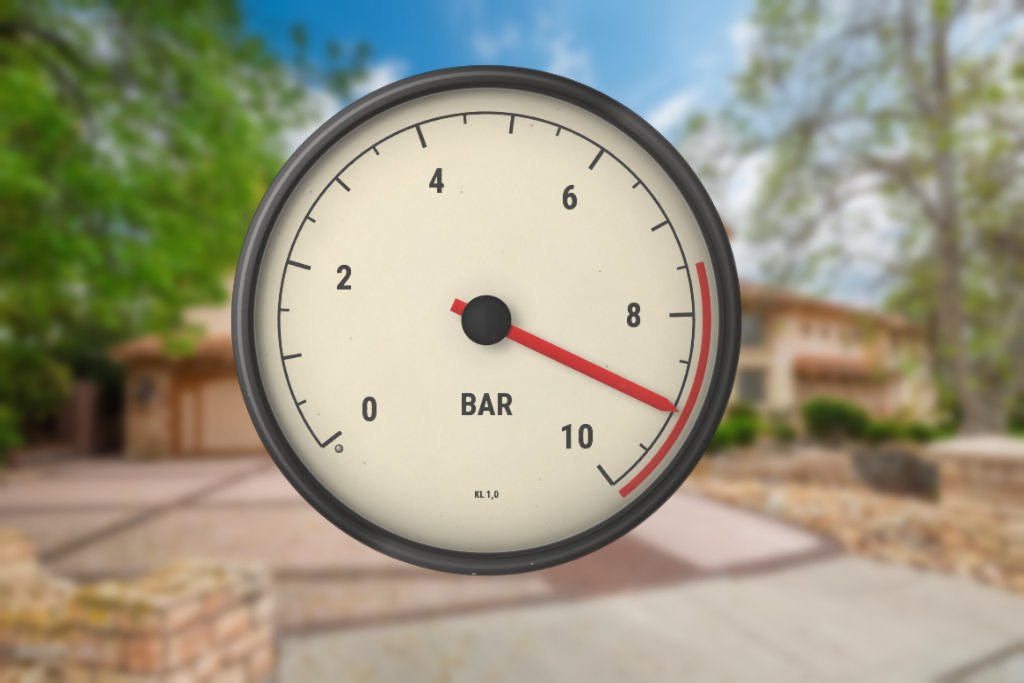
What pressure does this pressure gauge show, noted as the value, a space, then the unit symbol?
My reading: 9 bar
